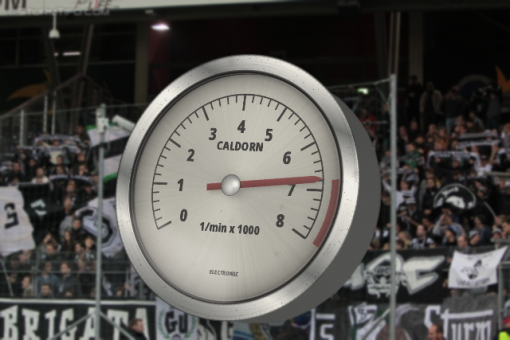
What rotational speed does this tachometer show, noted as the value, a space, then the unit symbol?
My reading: 6800 rpm
